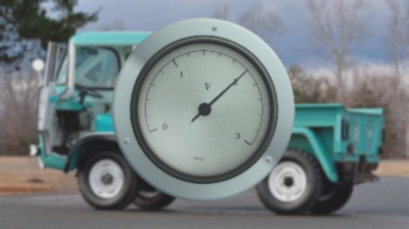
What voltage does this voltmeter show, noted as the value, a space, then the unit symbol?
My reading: 2 V
